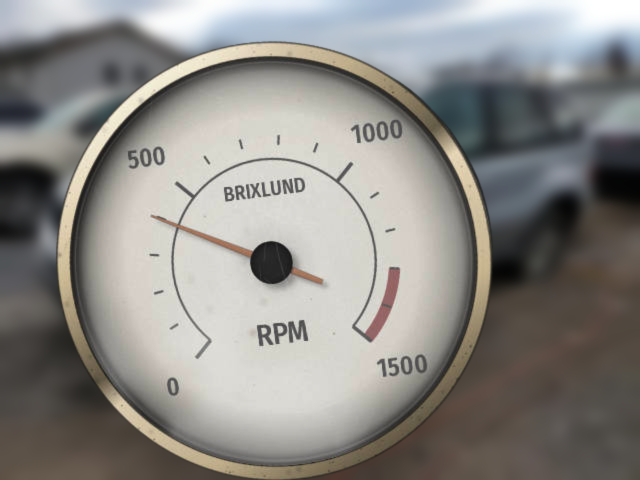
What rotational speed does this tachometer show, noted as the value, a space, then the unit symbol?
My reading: 400 rpm
